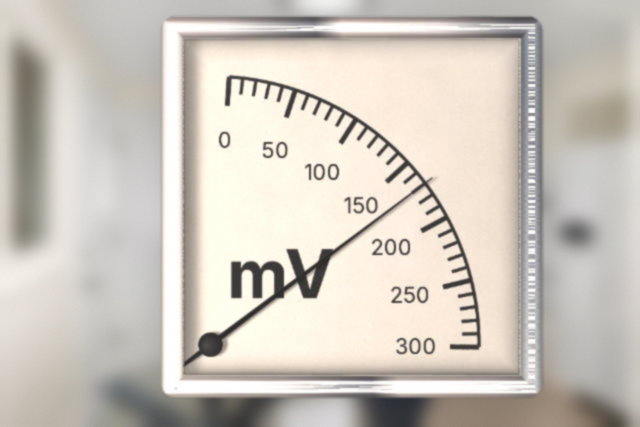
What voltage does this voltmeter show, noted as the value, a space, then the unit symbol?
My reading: 170 mV
